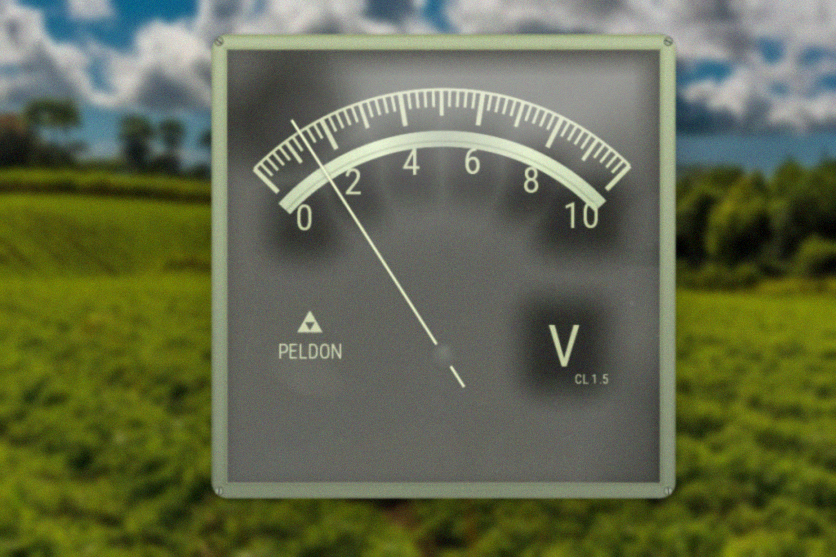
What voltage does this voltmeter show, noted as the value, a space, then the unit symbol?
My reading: 1.4 V
